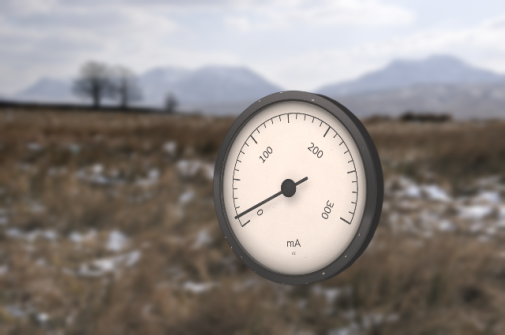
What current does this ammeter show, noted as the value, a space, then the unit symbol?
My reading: 10 mA
